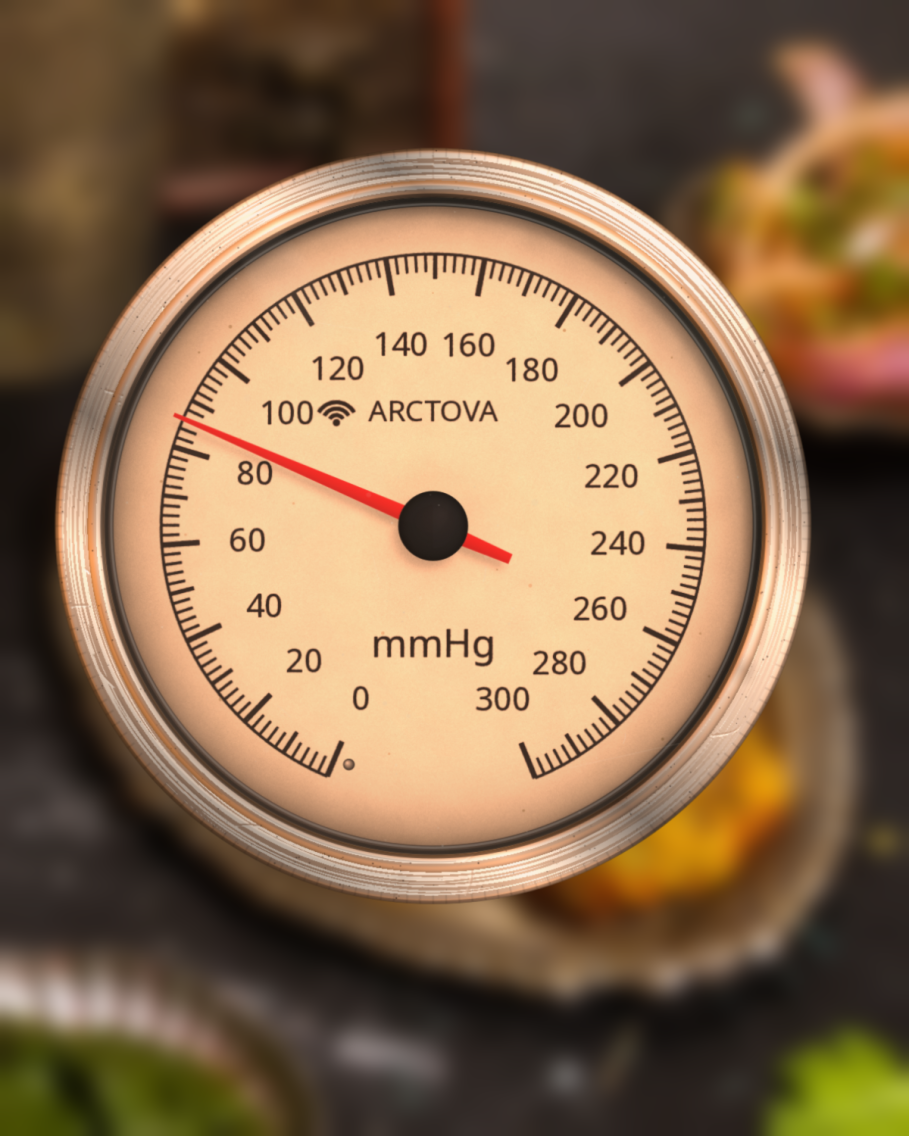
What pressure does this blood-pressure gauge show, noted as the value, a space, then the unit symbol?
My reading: 86 mmHg
